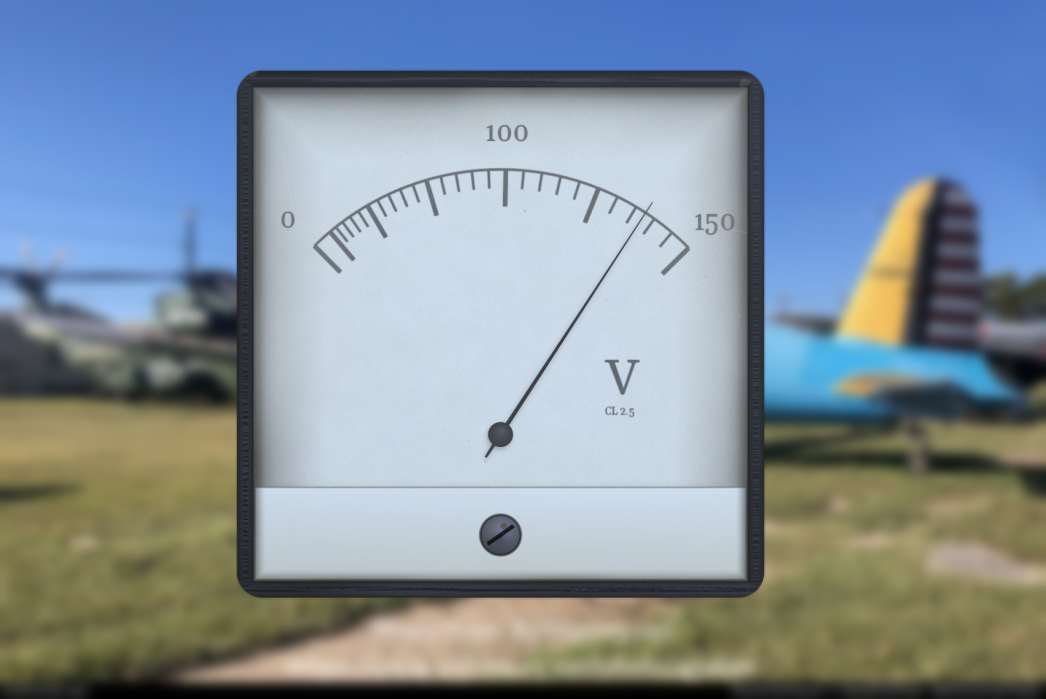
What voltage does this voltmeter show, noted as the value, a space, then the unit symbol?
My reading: 137.5 V
